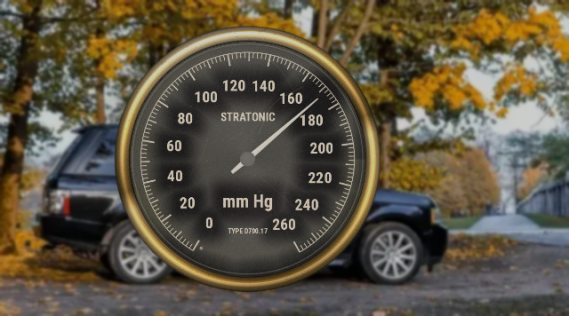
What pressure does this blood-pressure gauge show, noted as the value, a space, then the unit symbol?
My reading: 172 mmHg
